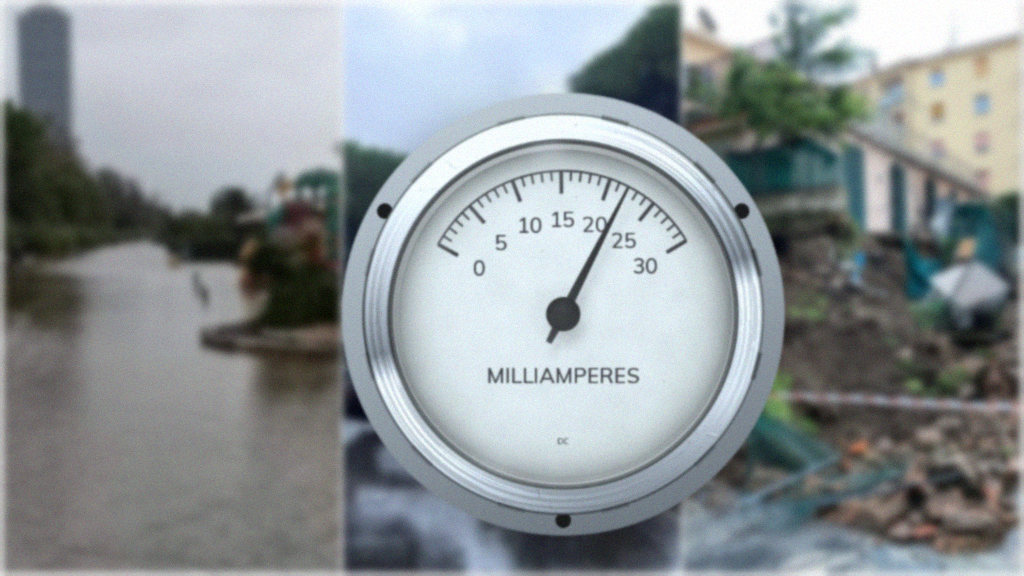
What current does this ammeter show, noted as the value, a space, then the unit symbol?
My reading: 22 mA
